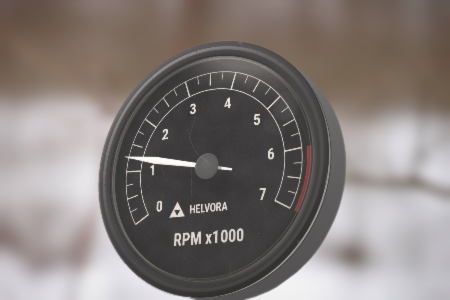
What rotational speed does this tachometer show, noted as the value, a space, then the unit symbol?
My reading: 1250 rpm
